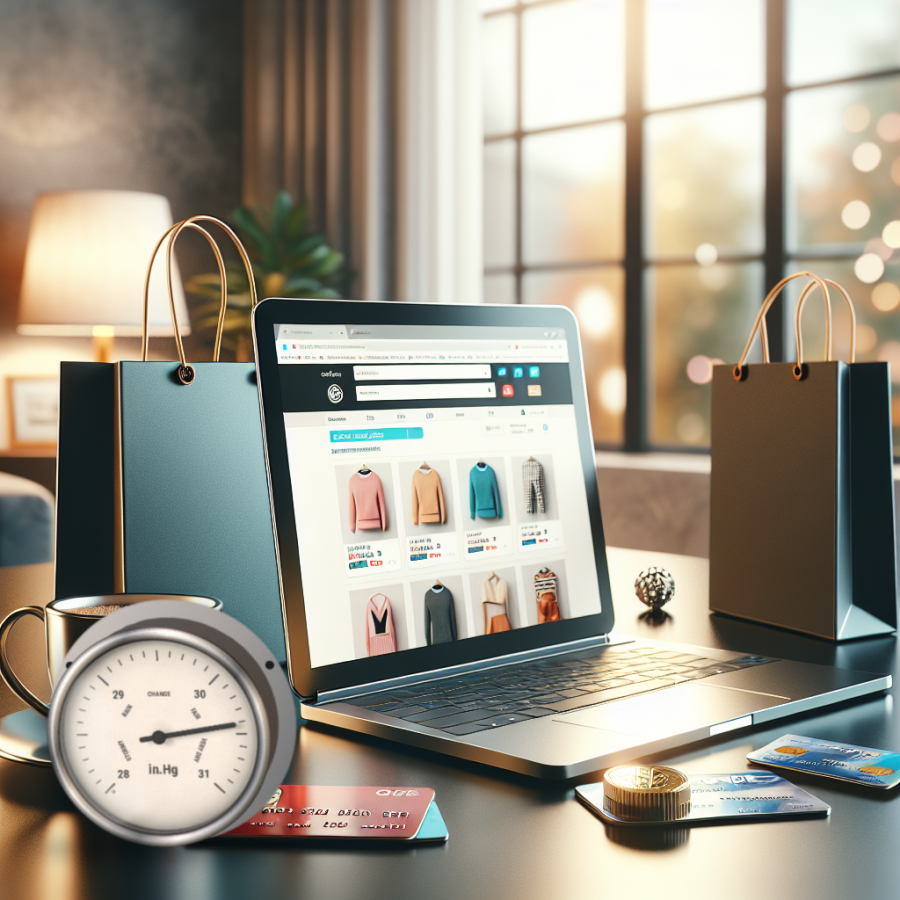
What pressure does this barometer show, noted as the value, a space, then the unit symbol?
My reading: 30.4 inHg
